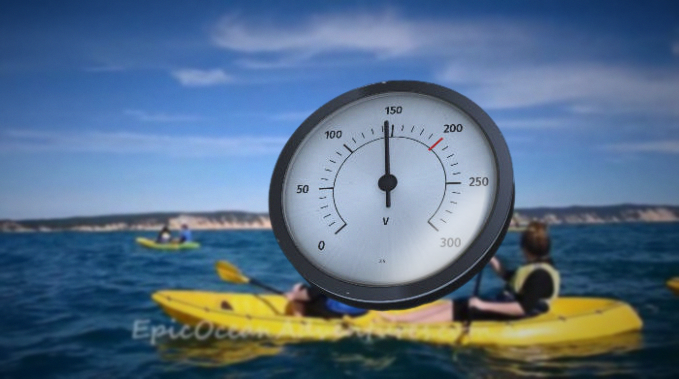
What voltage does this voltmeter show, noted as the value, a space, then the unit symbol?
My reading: 145 V
